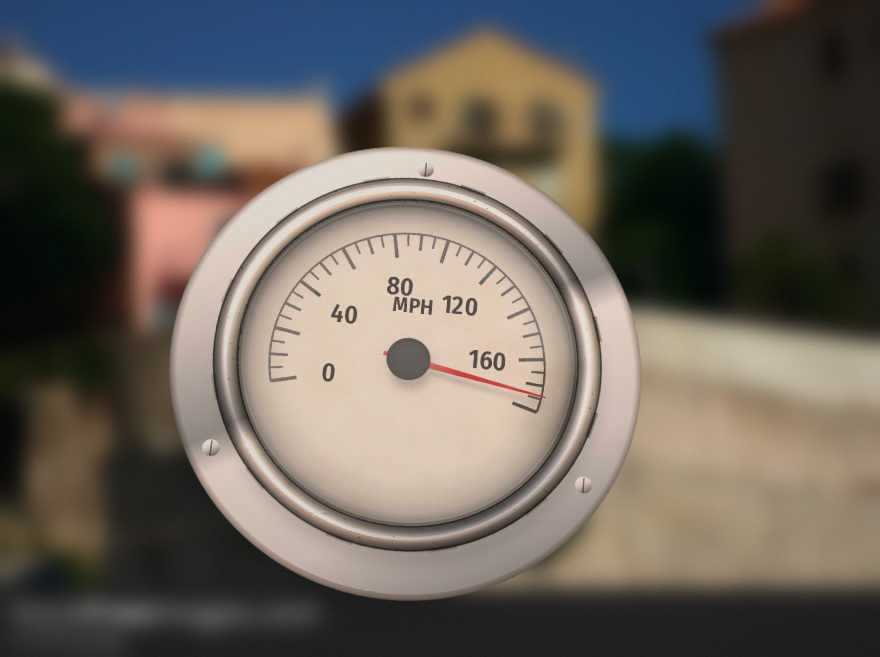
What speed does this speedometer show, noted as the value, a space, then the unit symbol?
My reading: 175 mph
